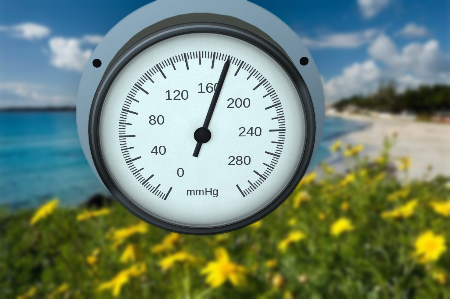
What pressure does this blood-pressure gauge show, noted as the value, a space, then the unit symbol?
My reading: 170 mmHg
